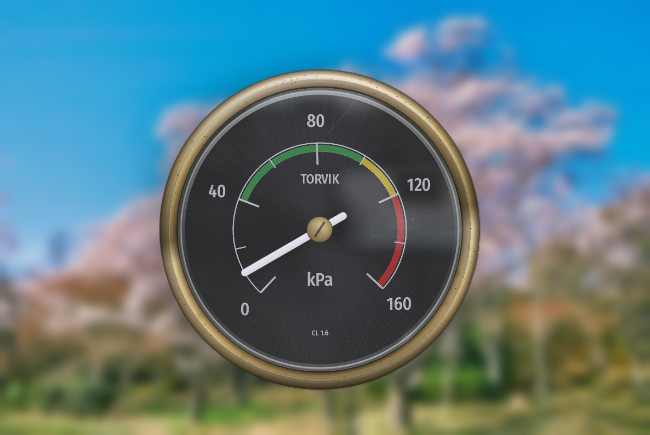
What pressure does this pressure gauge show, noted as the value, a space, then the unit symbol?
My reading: 10 kPa
